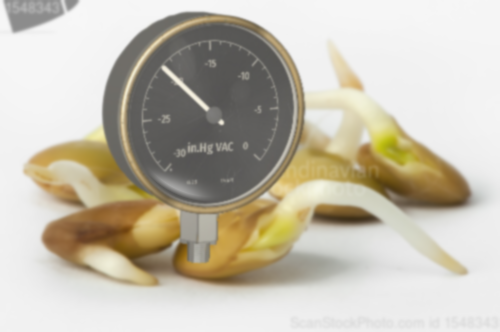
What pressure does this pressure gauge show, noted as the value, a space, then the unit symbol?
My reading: -20 inHg
